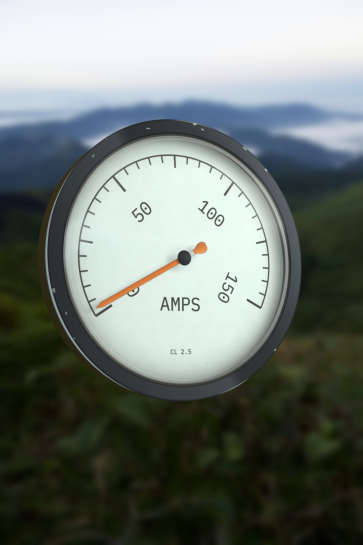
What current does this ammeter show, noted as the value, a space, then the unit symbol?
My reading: 2.5 A
